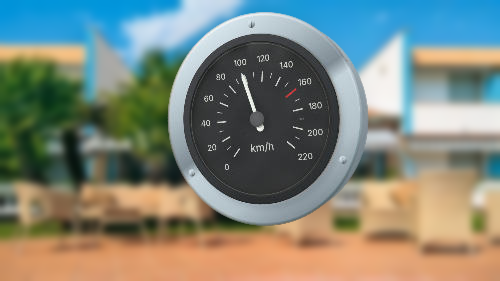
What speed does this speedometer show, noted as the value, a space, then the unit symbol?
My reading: 100 km/h
